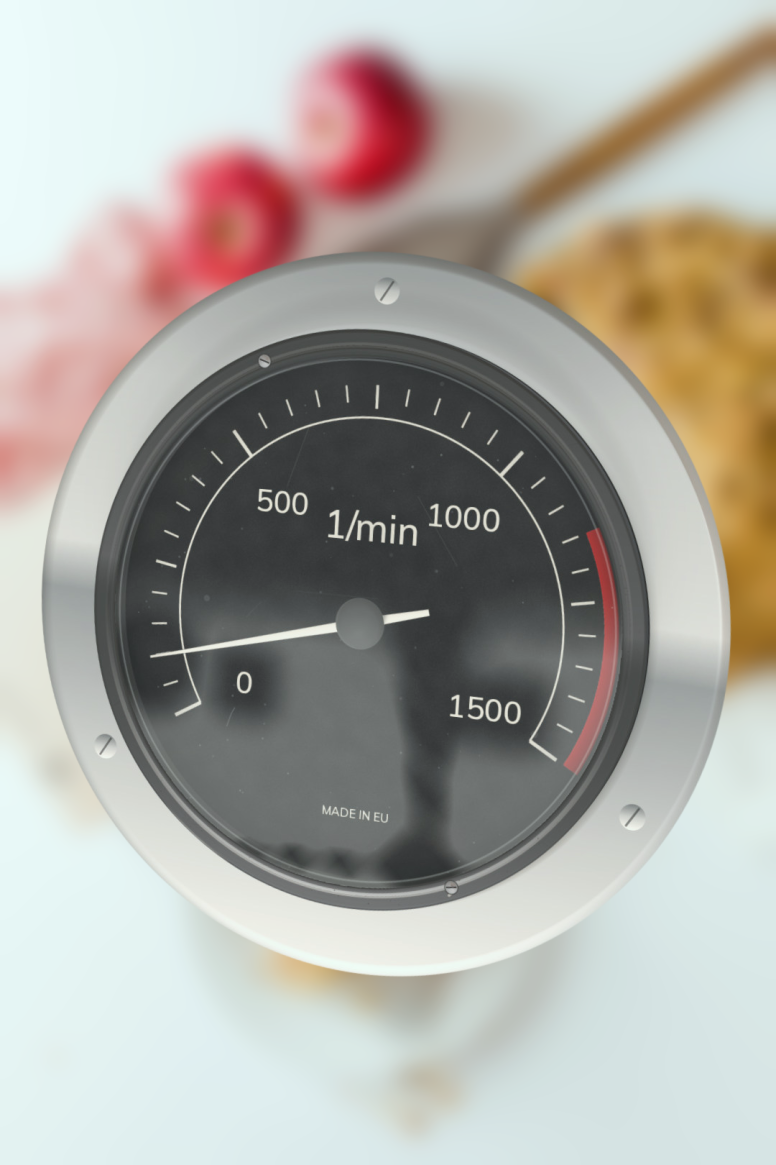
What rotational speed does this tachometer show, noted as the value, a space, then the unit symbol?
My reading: 100 rpm
